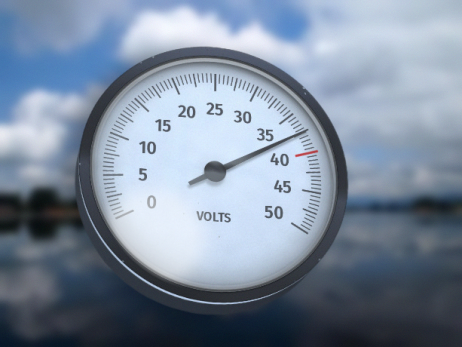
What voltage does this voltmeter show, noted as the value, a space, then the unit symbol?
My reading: 37.5 V
